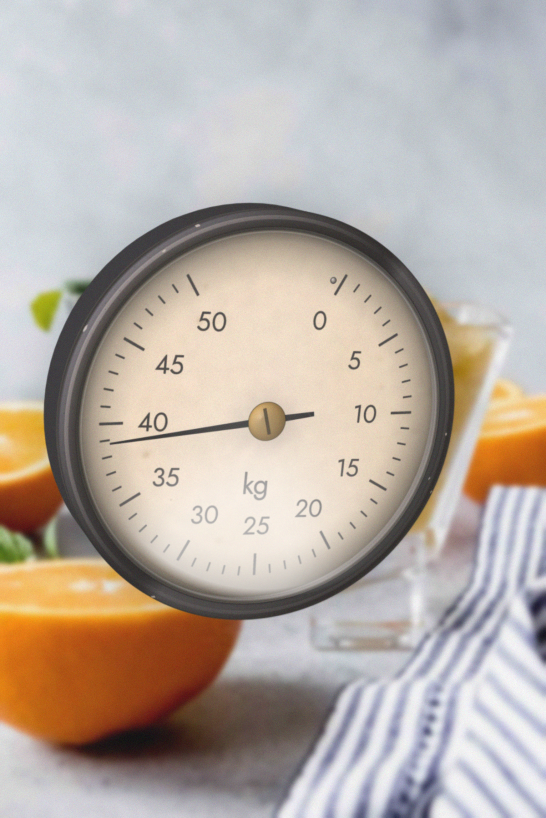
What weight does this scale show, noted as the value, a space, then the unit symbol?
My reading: 39 kg
